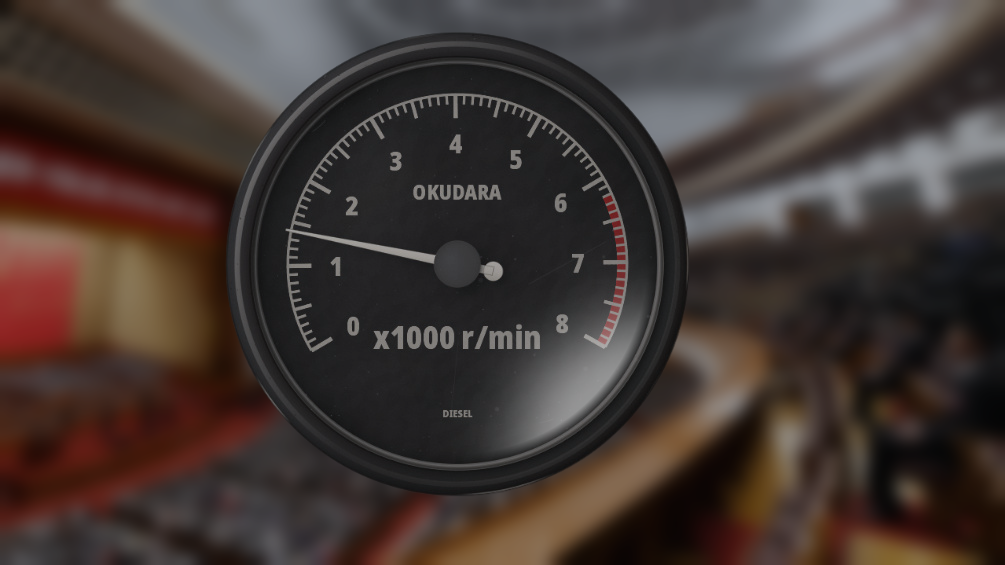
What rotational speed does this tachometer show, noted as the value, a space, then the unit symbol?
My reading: 1400 rpm
